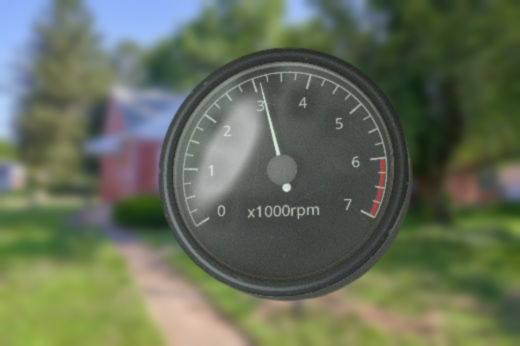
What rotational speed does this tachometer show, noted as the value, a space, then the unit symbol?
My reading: 3125 rpm
